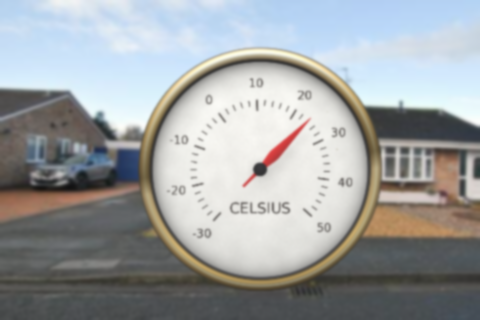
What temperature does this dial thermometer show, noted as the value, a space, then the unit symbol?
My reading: 24 °C
